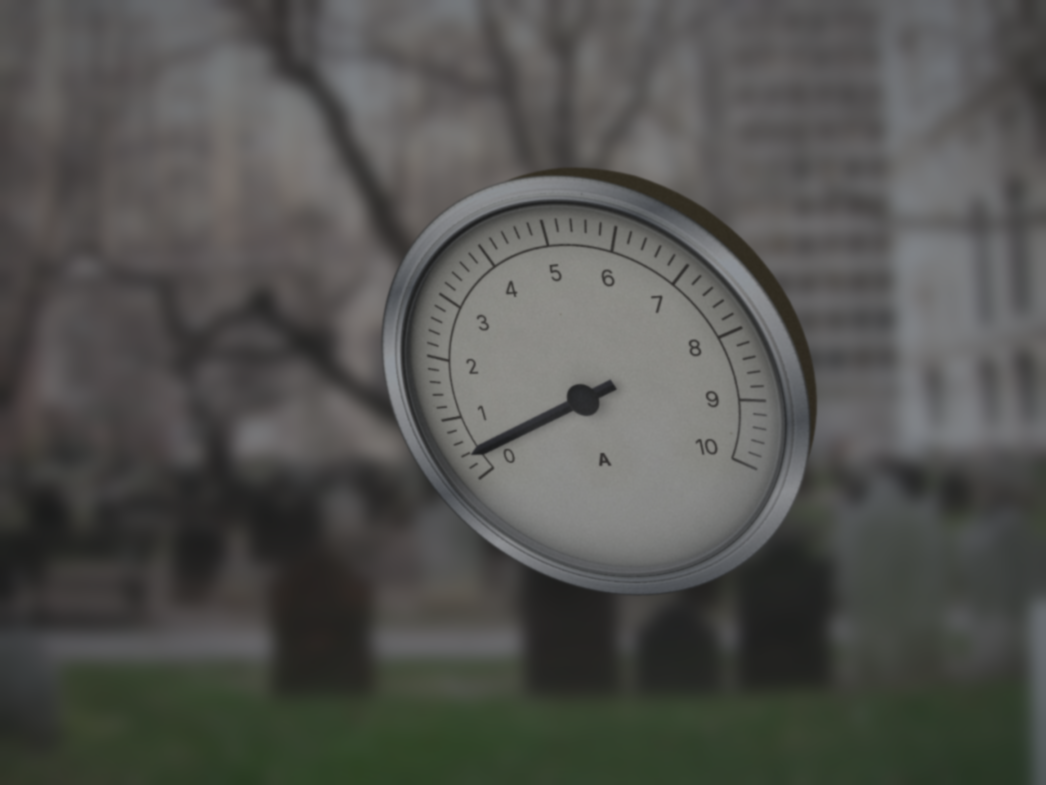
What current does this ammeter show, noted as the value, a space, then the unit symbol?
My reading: 0.4 A
